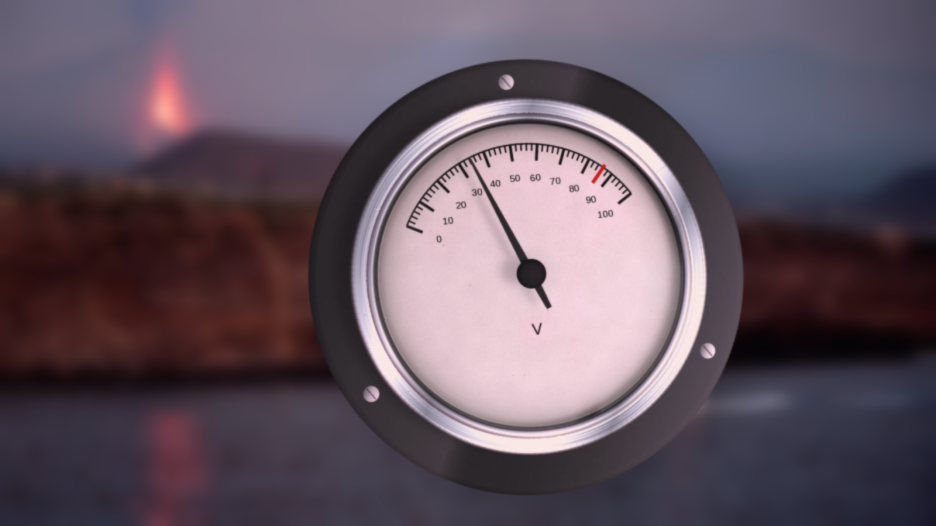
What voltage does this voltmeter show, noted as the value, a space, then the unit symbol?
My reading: 34 V
